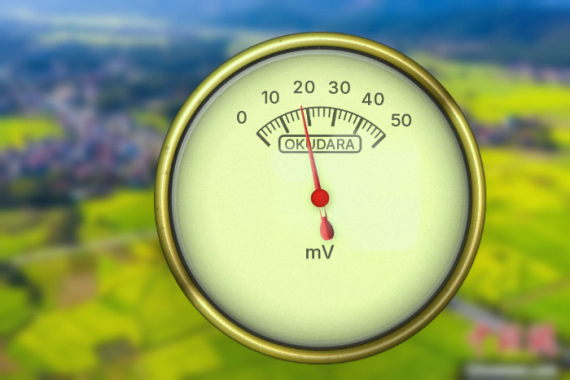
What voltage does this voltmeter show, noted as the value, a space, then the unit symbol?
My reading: 18 mV
